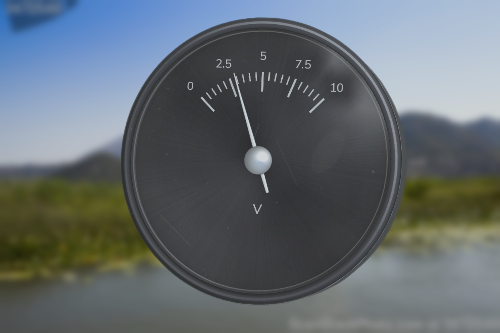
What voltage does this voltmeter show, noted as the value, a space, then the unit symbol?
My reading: 3 V
